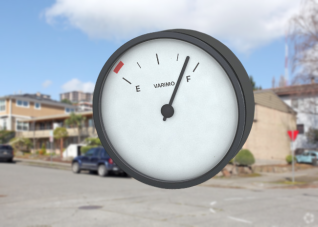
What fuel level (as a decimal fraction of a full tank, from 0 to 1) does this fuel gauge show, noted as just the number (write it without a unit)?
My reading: 0.875
